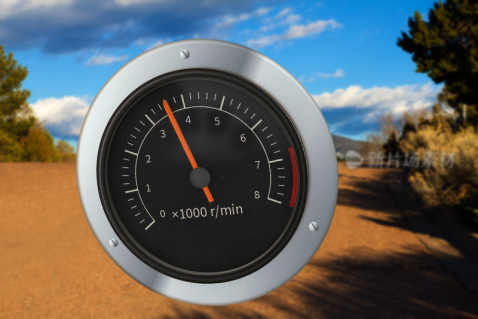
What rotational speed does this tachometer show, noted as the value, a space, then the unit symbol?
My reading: 3600 rpm
